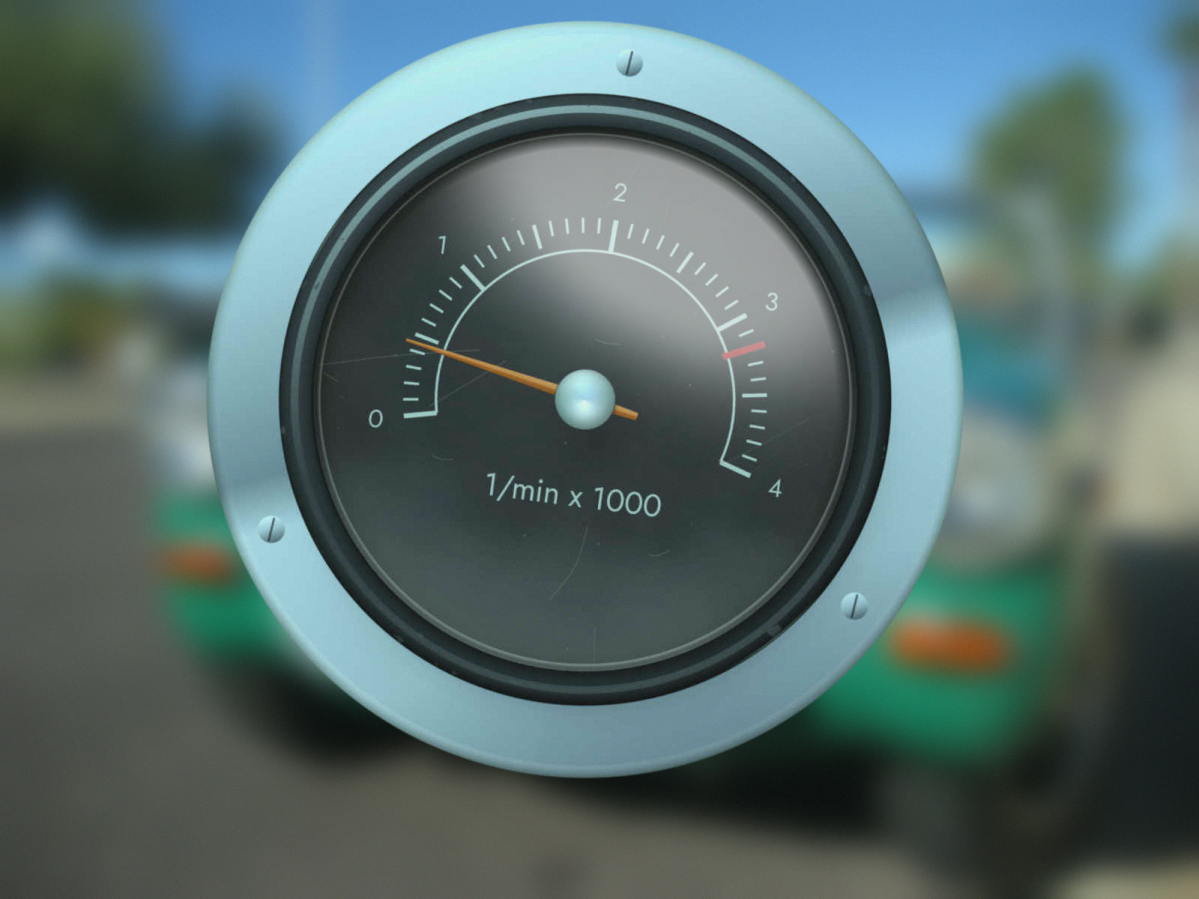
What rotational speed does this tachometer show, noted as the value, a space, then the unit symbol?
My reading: 450 rpm
